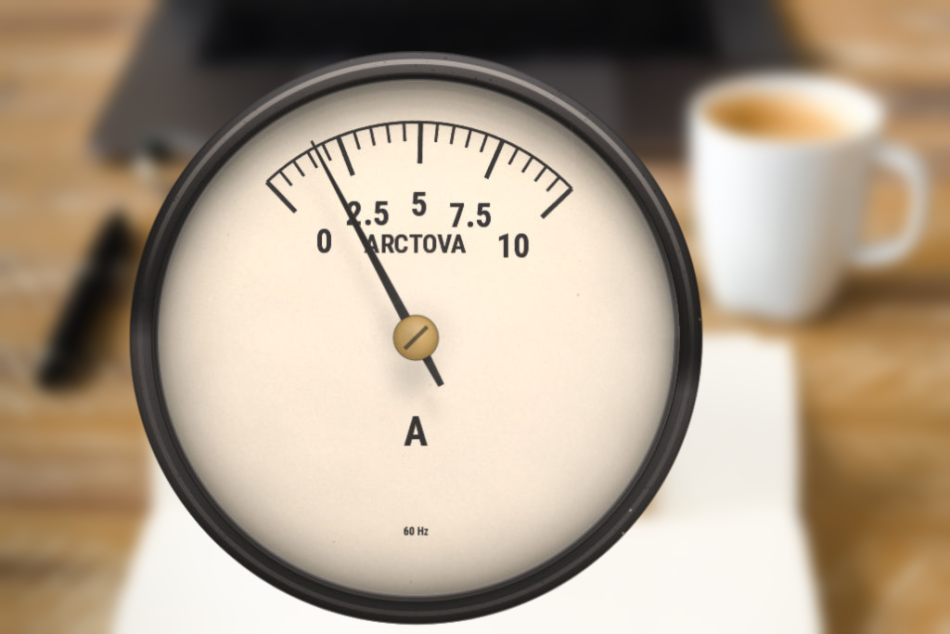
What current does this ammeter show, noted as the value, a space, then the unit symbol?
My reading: 1.75 A
